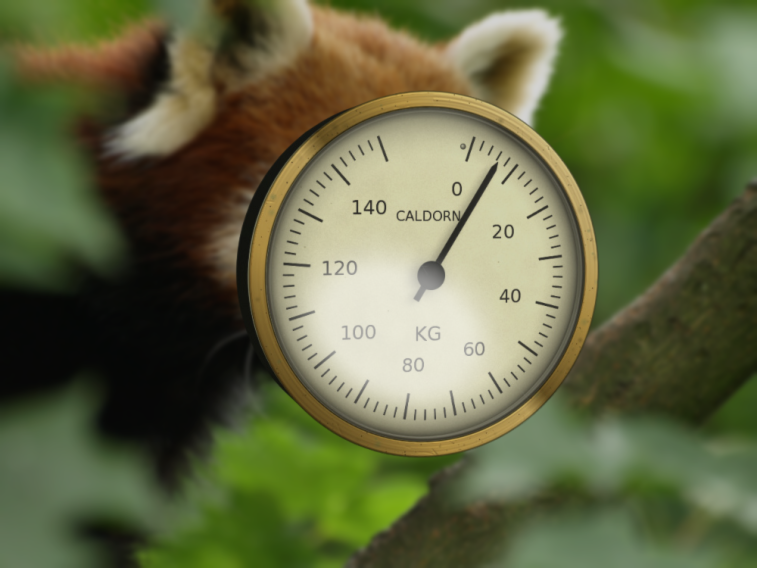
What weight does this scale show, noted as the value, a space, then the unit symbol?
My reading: 6 kg
